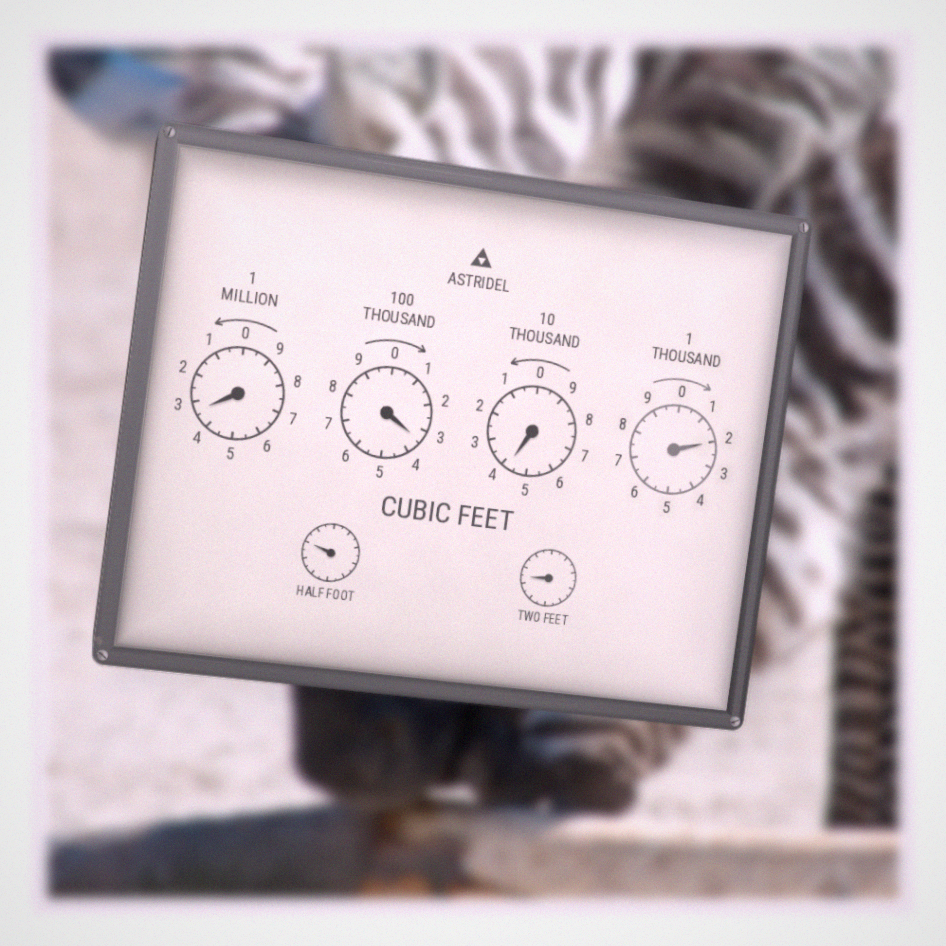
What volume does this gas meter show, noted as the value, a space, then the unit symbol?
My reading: 334200 ft³
